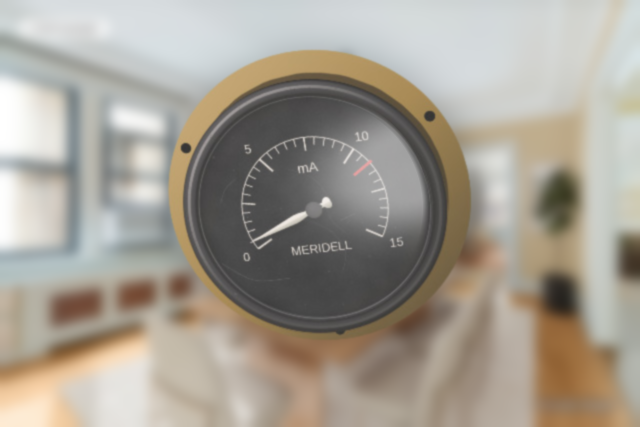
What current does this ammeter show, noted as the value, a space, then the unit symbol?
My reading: 0.5 mA
